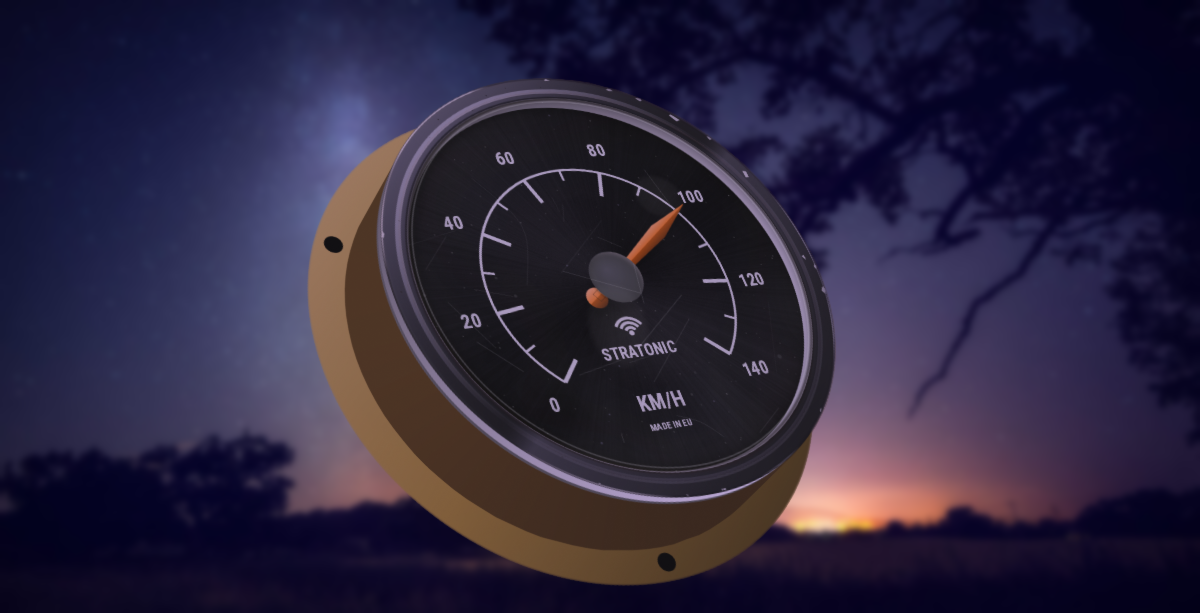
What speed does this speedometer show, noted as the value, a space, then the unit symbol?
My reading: 100 km/h
